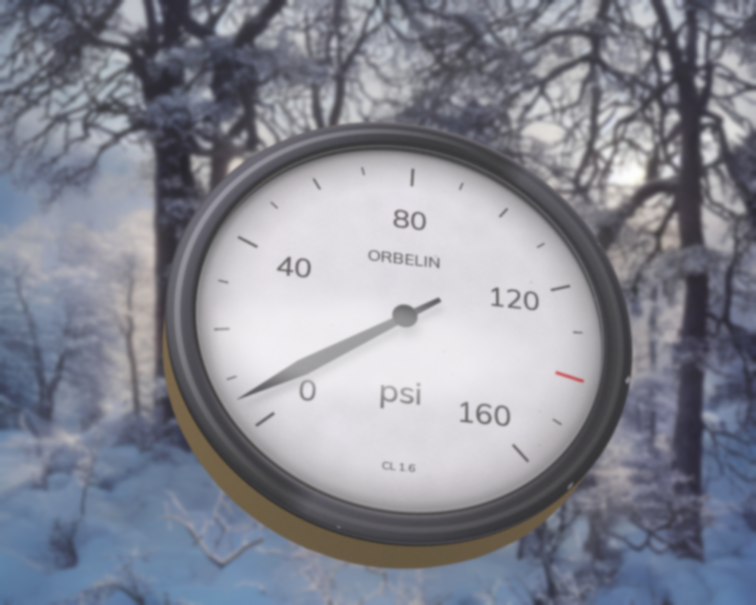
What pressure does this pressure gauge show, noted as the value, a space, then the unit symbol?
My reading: 5 psi
